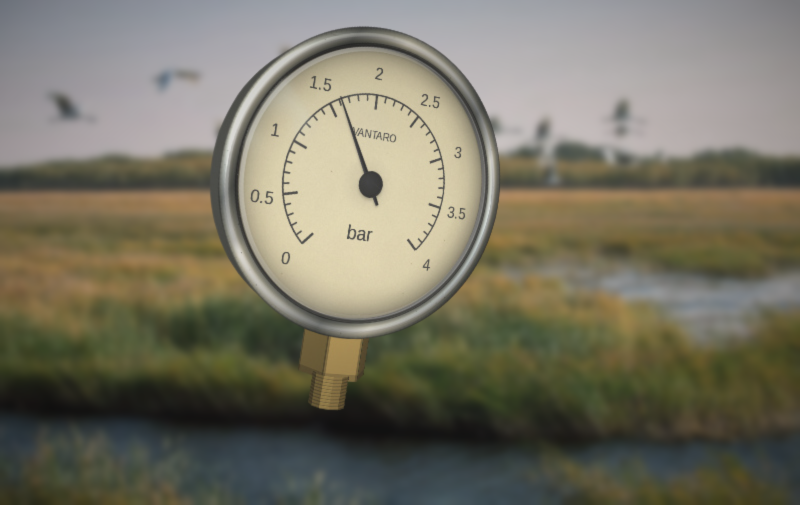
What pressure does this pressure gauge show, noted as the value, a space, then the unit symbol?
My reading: 1.6 bar
